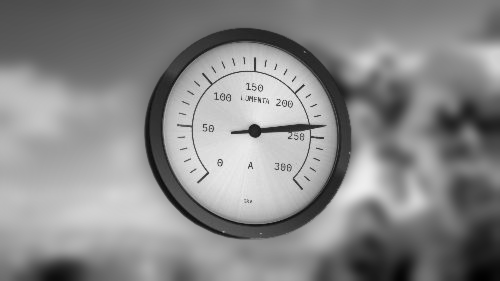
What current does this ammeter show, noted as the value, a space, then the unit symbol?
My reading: 240 A
